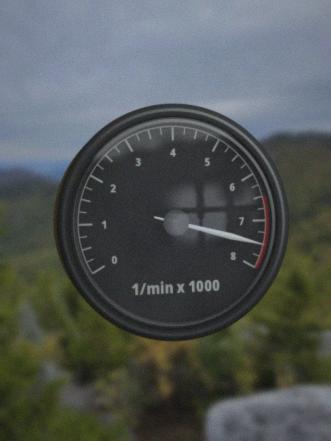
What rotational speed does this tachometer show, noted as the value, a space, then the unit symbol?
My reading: 7500 rpm
